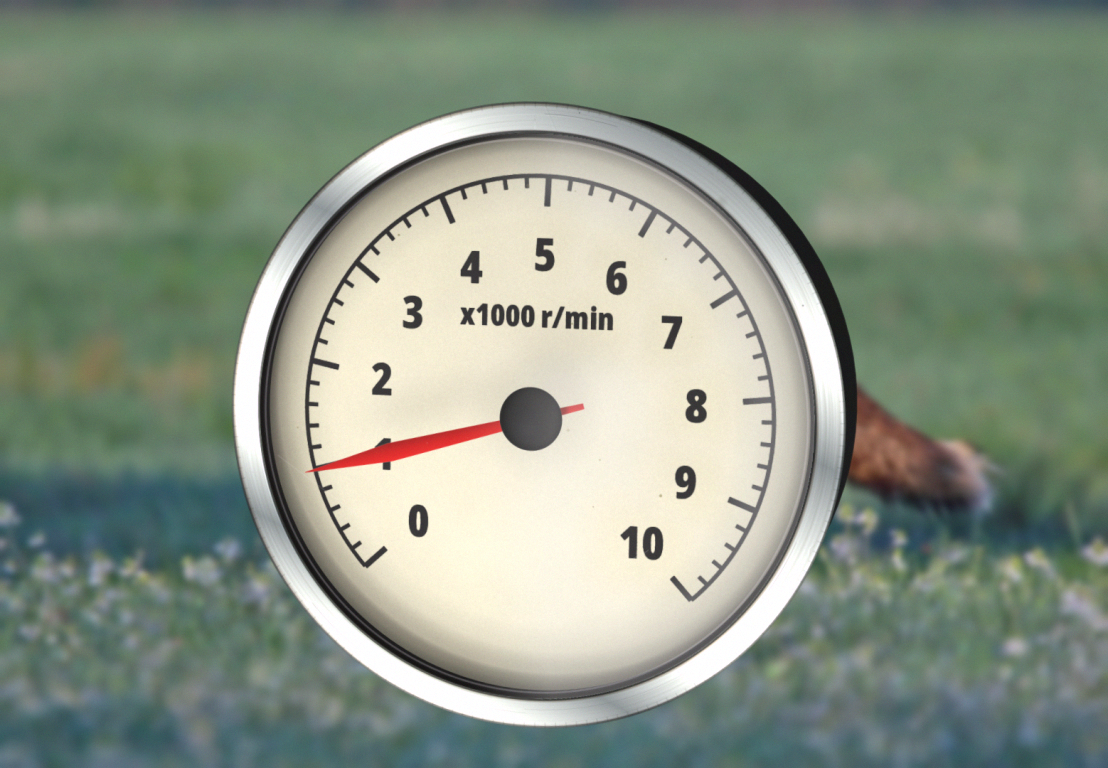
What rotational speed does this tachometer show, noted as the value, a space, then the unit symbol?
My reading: 1000 rpm
